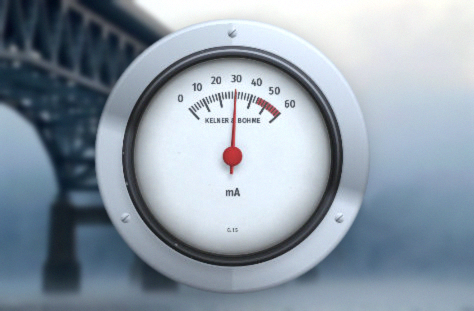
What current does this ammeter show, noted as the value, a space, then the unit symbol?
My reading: 30 mA
